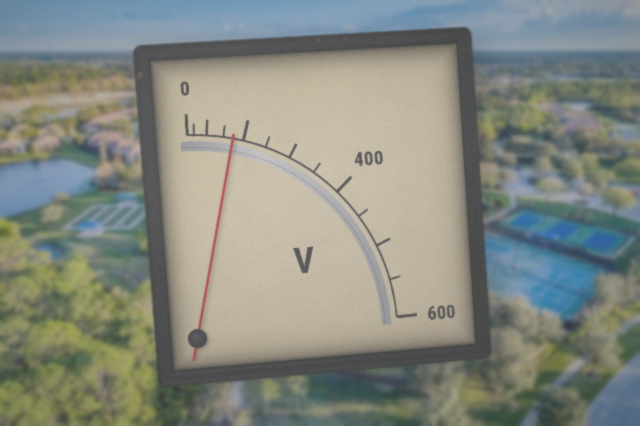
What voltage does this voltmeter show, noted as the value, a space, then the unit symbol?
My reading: 175 V
